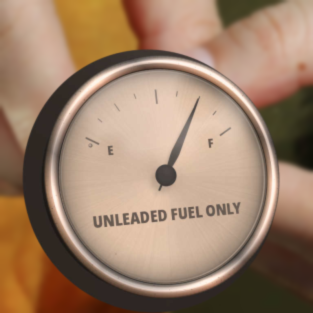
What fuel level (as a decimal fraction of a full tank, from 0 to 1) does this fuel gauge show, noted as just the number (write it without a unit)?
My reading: 0.75
